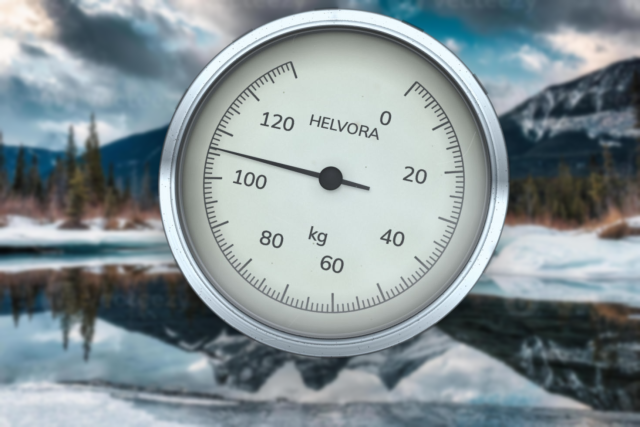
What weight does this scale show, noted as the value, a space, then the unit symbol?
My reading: 106 kg
